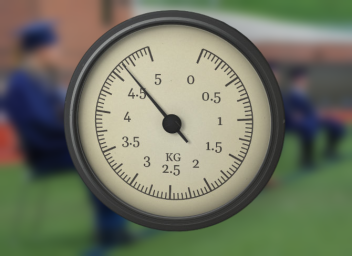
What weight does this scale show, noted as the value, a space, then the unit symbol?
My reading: 4.65 kg
